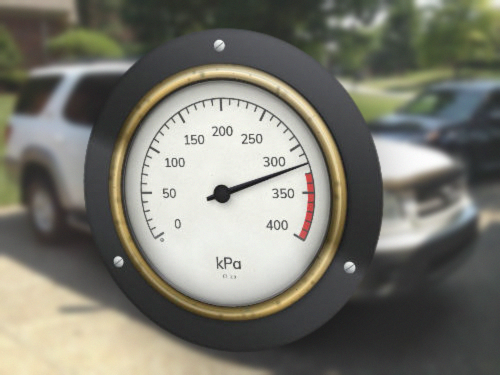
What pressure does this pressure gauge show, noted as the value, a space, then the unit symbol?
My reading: 320 kPa
